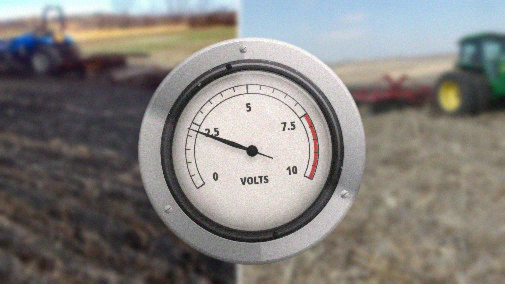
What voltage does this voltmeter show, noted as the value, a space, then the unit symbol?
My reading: 2.25 V
